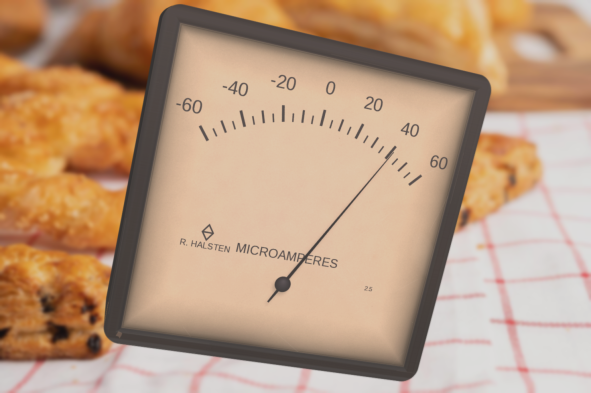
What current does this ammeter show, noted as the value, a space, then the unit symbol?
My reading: 40 µA
